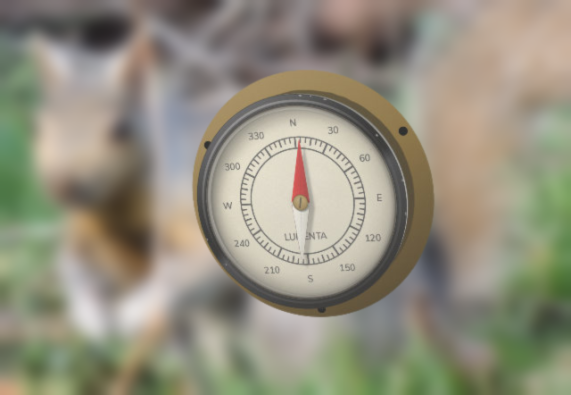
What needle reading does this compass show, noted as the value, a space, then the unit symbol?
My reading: 5 °
